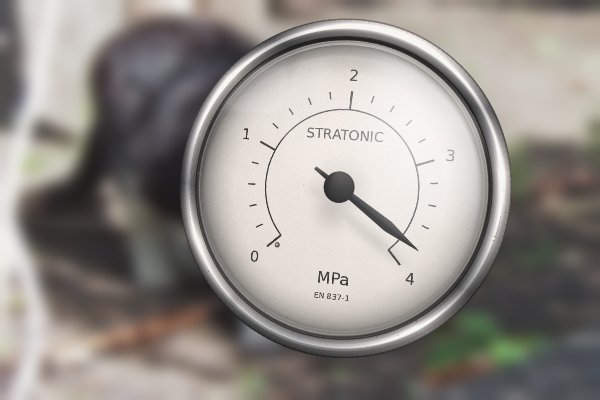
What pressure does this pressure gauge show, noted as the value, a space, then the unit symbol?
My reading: 3.8 MPa
